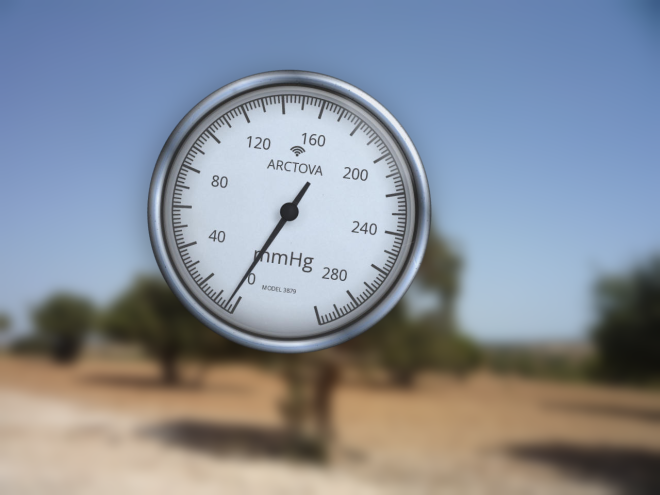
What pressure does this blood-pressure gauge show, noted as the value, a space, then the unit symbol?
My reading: 4 mmHg
